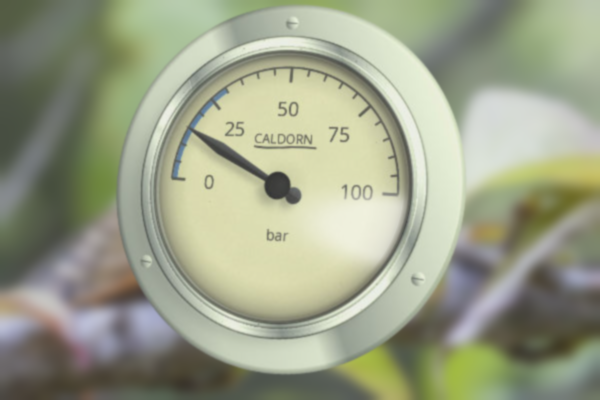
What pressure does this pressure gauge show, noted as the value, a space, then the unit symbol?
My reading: 15 bar
